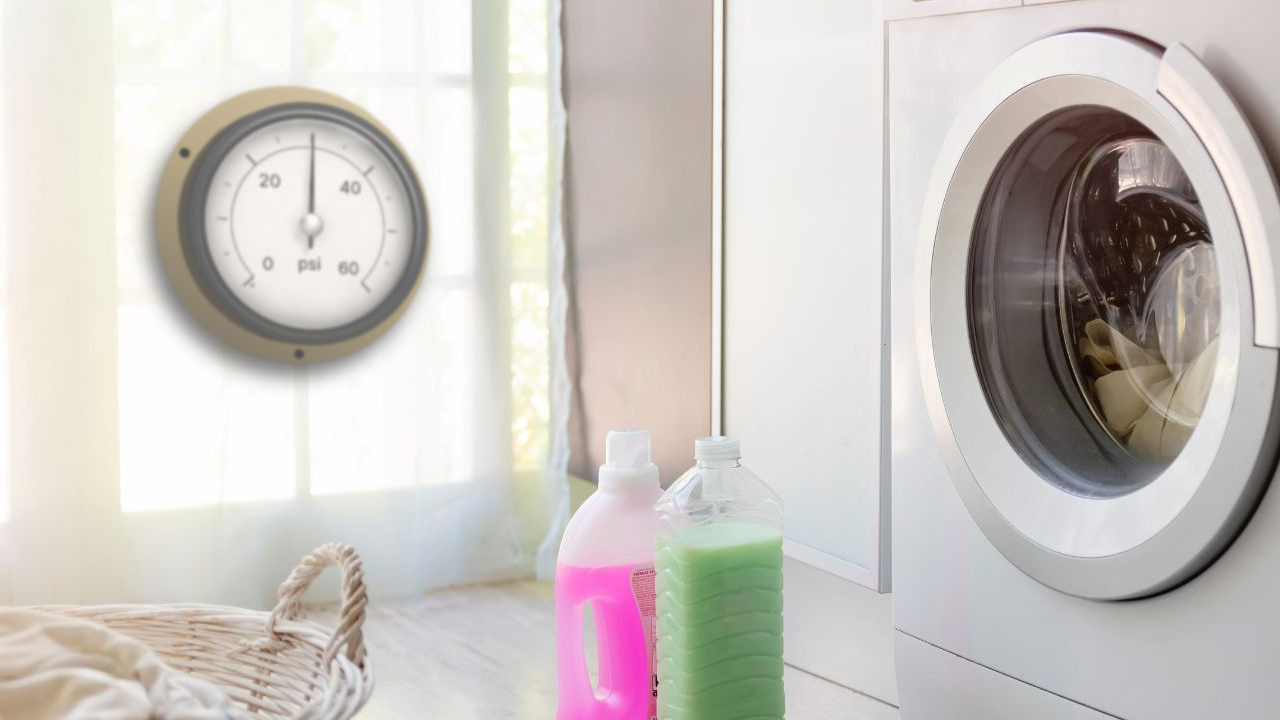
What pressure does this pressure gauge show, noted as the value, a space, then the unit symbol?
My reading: 30 psi
